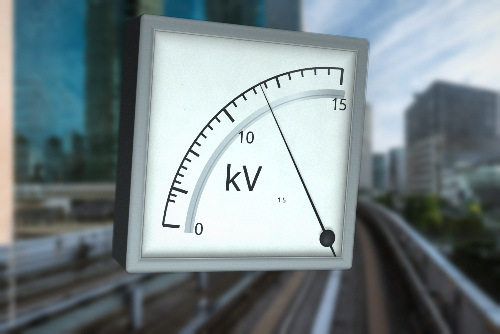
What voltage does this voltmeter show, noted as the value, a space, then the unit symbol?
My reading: 11.75 kV
